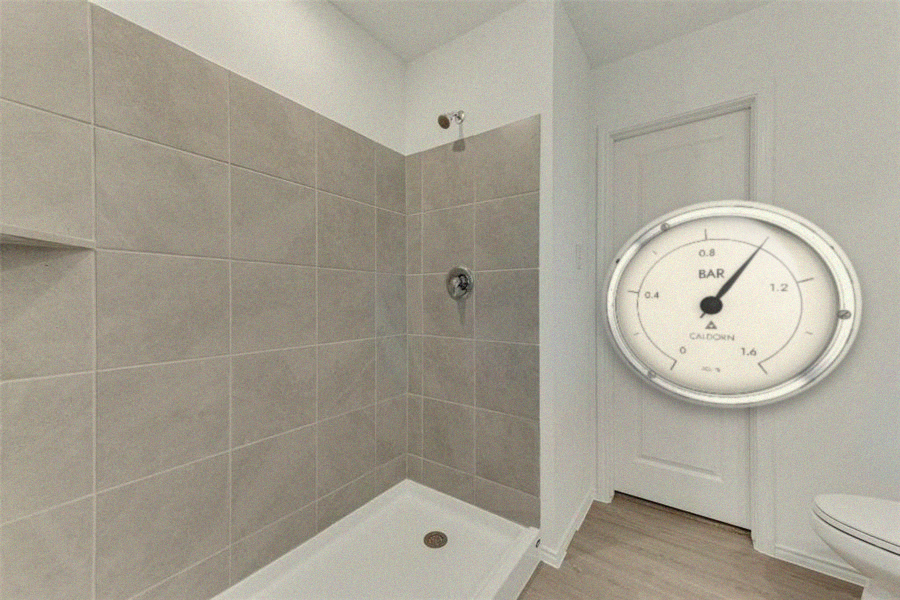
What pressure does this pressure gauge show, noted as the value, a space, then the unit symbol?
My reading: 1 bar
